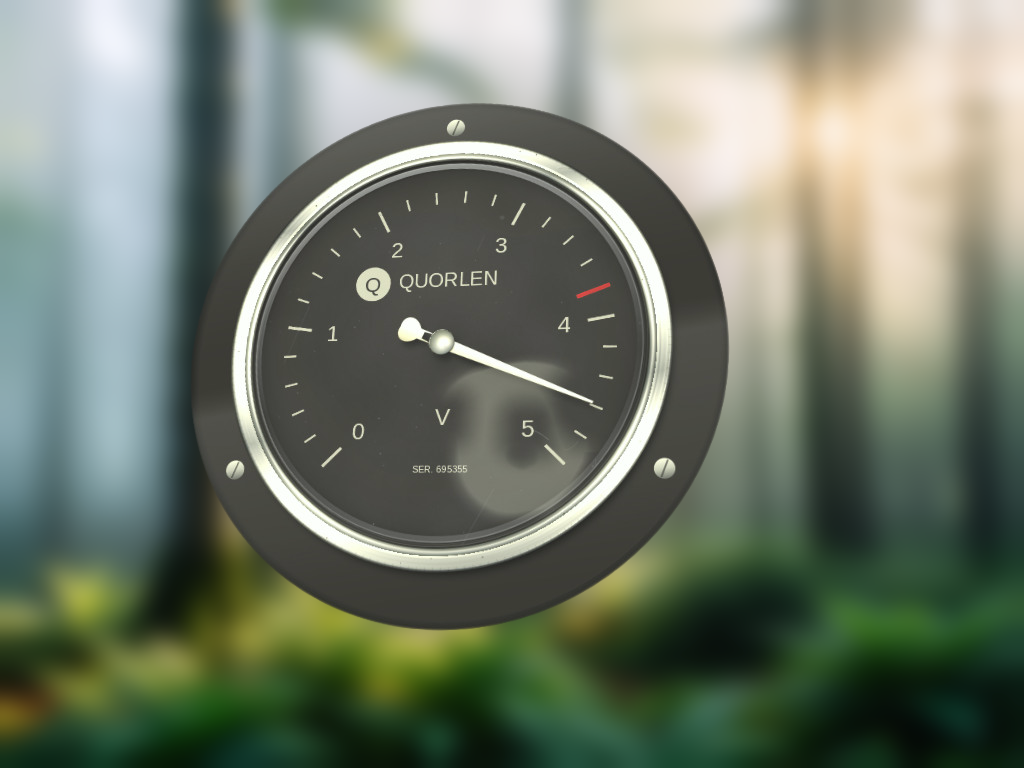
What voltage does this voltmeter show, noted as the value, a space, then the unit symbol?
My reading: 4.6 V
